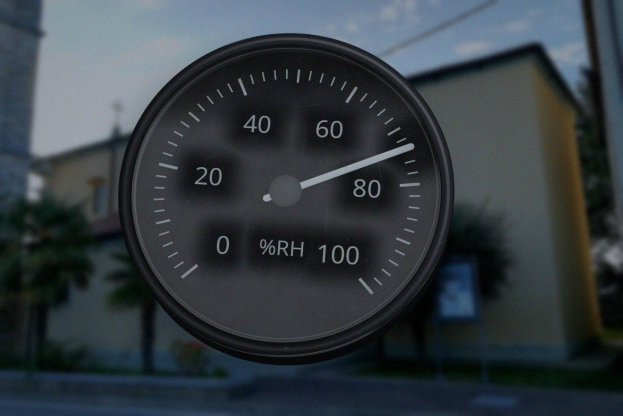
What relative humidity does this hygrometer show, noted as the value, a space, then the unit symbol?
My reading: 74 %
